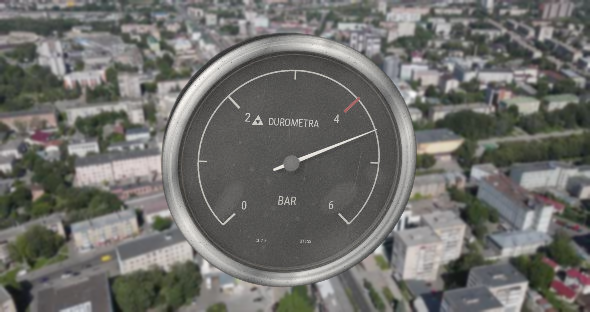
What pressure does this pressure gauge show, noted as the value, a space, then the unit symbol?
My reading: 4.5 bar
